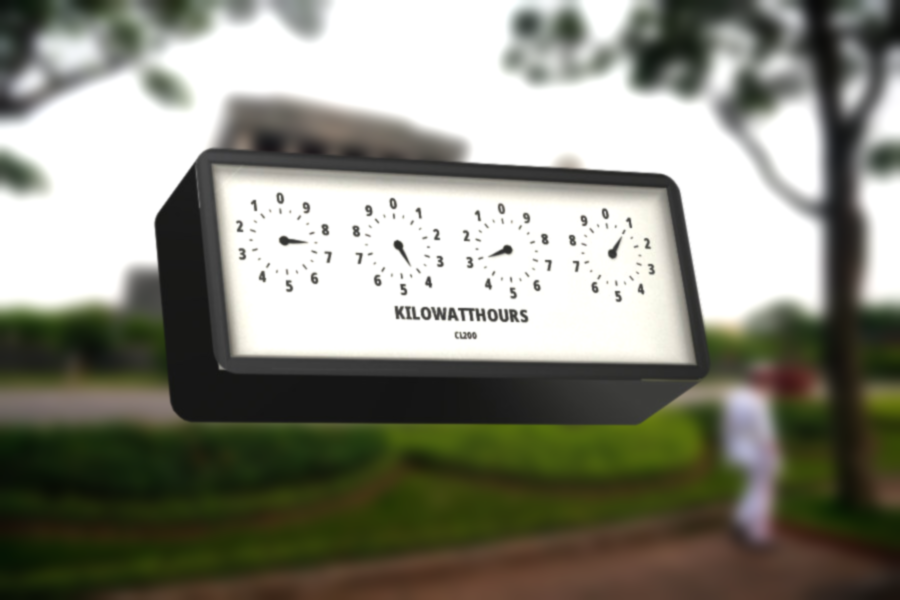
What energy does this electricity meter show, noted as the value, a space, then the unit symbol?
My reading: 7431 kWh
